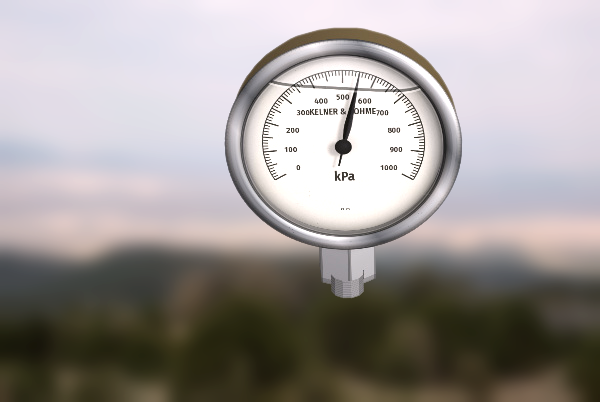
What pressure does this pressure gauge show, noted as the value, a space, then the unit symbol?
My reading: 550 kPa
